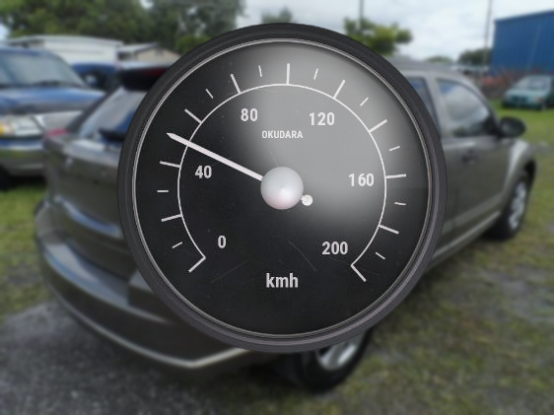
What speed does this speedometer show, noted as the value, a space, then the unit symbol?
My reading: 50 km/h
